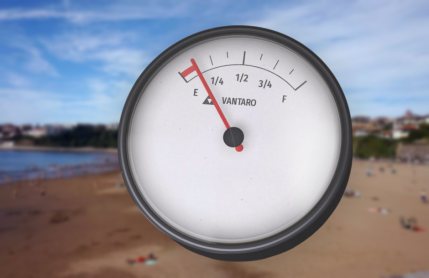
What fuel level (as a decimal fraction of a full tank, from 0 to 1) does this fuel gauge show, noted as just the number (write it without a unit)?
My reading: 0.125
